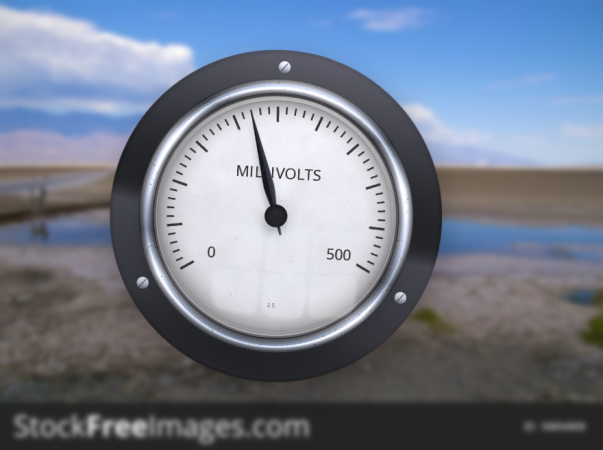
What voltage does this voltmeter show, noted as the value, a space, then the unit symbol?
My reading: 220 mV
